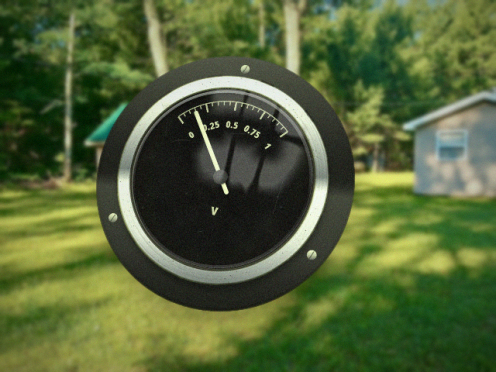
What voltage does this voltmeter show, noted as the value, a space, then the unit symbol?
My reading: 0.15 V
